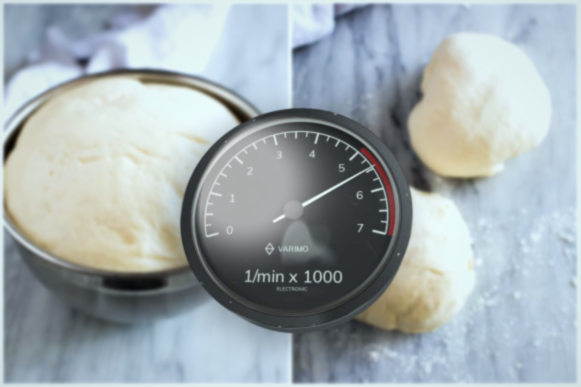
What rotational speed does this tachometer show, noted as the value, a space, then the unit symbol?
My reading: 5500 rpm
